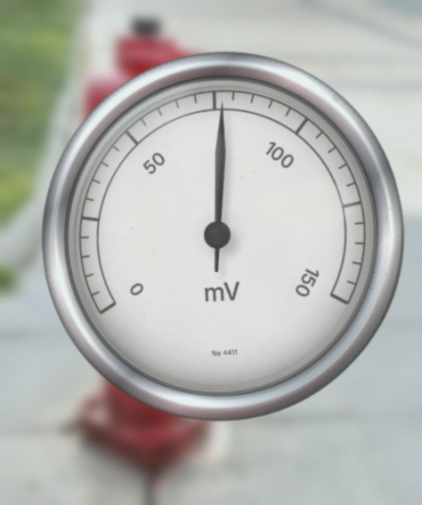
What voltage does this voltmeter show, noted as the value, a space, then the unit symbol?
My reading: 77.5 mV
